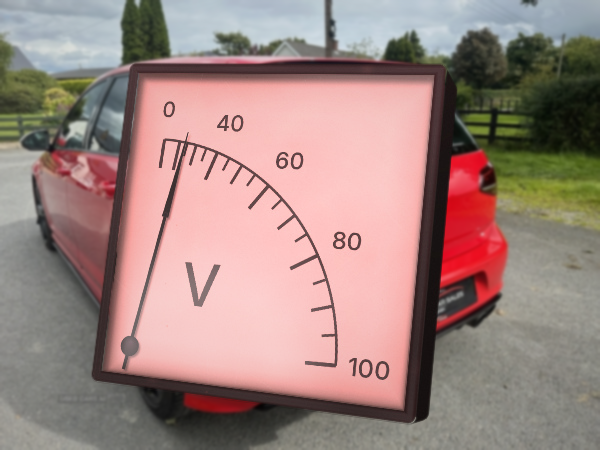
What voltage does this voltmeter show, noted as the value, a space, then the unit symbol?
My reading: 25 V
